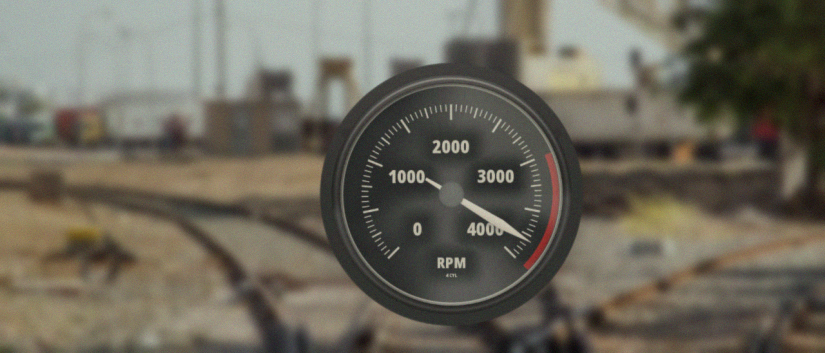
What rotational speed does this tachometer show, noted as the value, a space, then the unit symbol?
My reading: 3800 rpm
